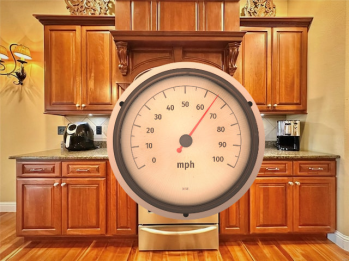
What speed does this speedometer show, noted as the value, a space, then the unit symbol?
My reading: 65 mph
